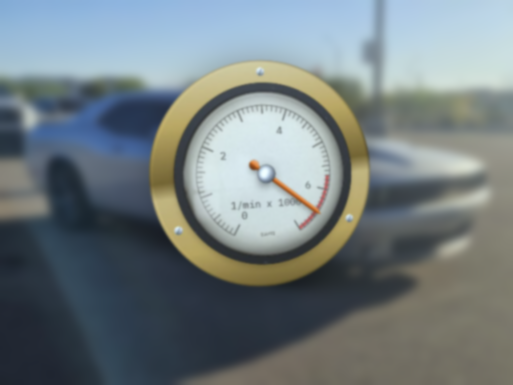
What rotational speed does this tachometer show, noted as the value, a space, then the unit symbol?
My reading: 6500 rpm
